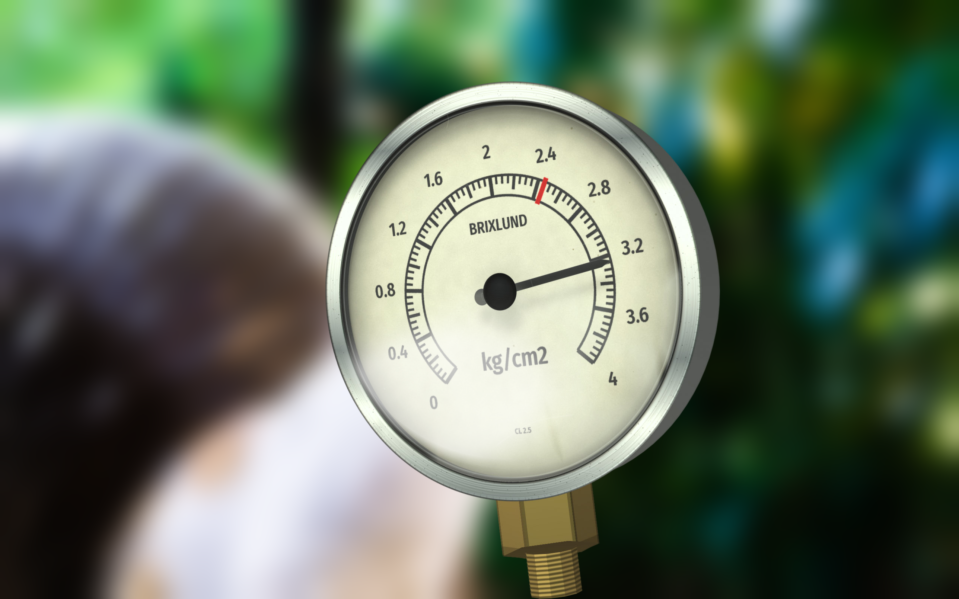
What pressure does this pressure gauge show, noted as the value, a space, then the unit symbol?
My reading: 3.25 kg/cm²
